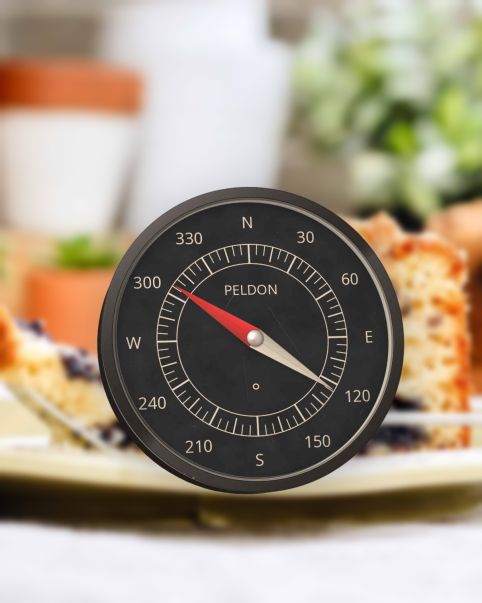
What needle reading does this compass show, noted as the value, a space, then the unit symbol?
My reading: 305 °
